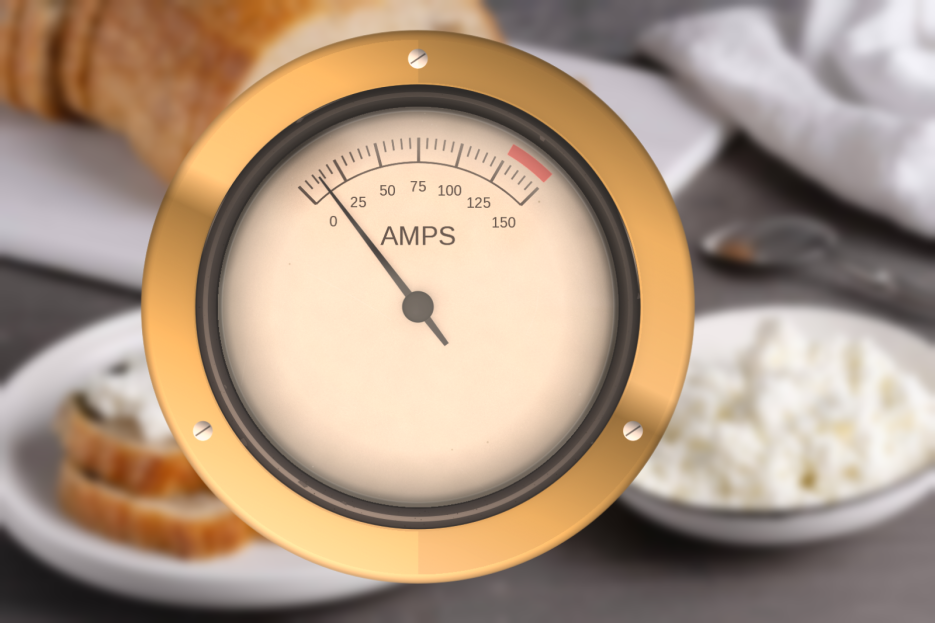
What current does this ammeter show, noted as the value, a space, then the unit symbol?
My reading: 12.5 A
